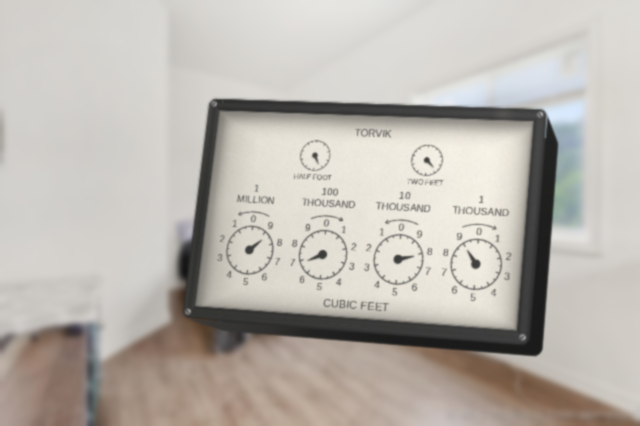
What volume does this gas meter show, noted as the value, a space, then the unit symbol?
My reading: 867900 ft³
